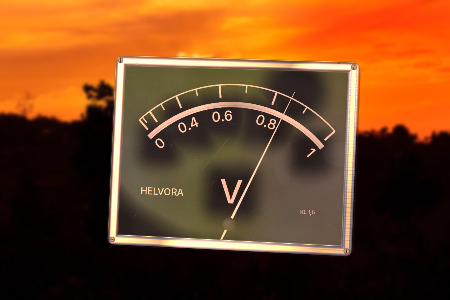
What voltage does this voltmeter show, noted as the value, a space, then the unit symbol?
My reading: 0.85 V
